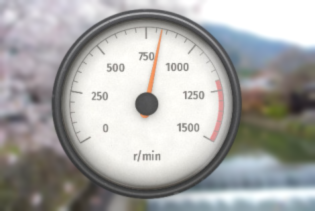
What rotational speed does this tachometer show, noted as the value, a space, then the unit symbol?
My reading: 825 rpm
